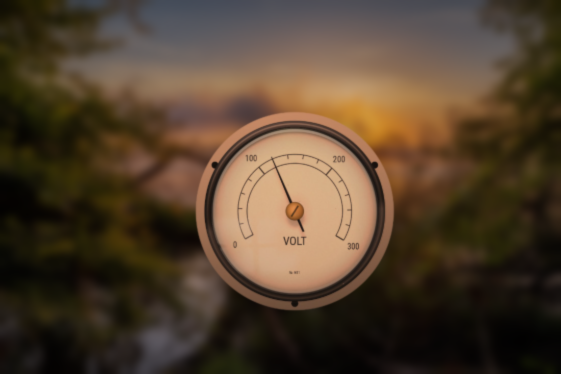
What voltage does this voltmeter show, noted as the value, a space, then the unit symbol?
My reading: 120 V
